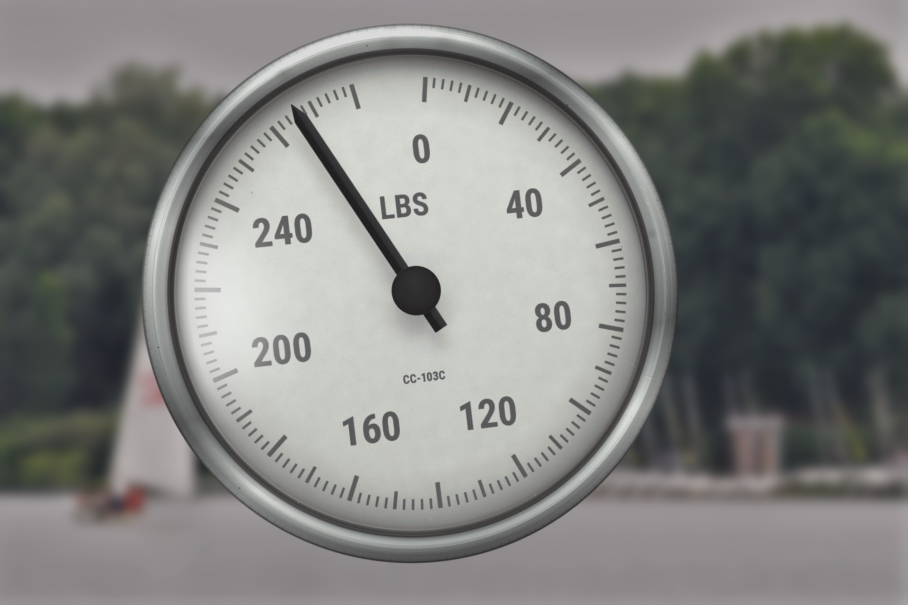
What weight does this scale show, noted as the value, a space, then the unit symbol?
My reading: 266 lb
